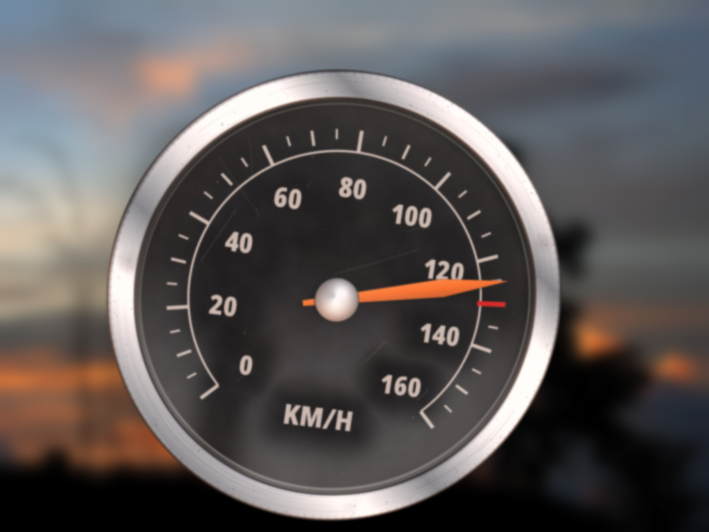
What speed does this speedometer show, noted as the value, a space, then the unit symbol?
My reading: 125 km/h
